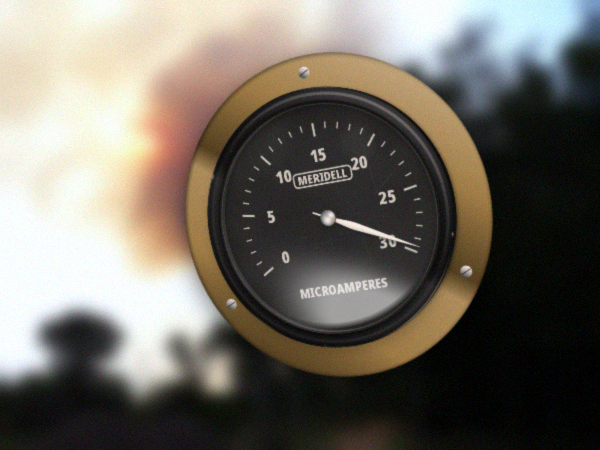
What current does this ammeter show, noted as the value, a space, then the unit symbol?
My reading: 29.5 µA
